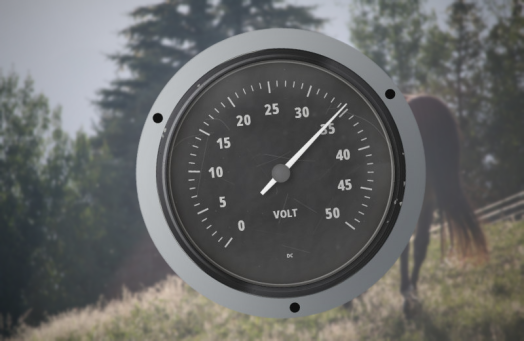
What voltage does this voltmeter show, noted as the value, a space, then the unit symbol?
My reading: 34.5 V
